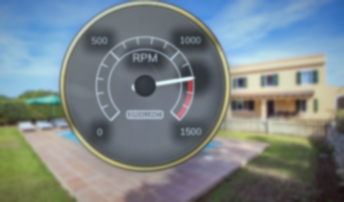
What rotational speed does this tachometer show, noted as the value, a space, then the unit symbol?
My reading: 1200 rpm
